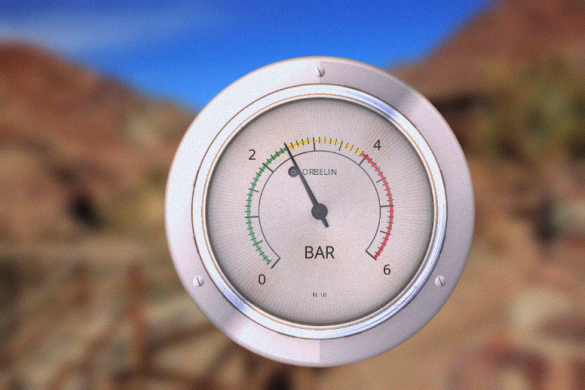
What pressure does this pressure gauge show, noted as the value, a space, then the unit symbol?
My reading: 2.5 bar
